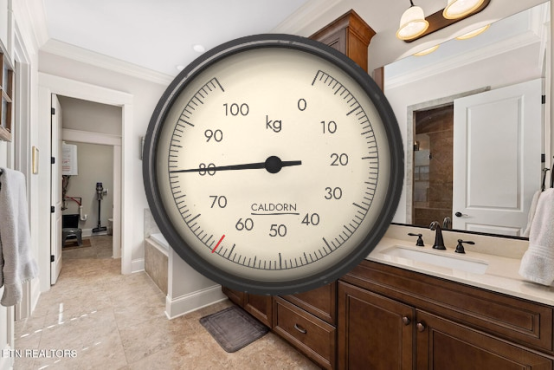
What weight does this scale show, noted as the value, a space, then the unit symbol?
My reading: 80 kg
